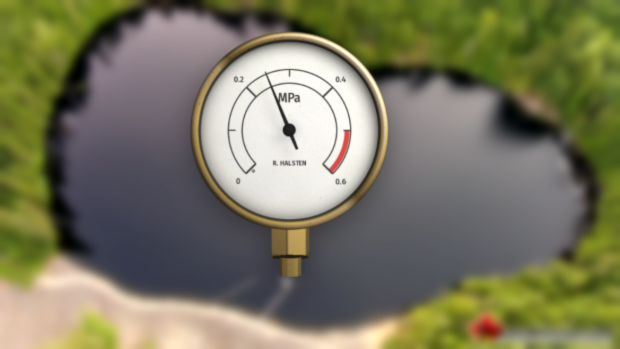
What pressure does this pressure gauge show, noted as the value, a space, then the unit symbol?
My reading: 0.25 MPa
